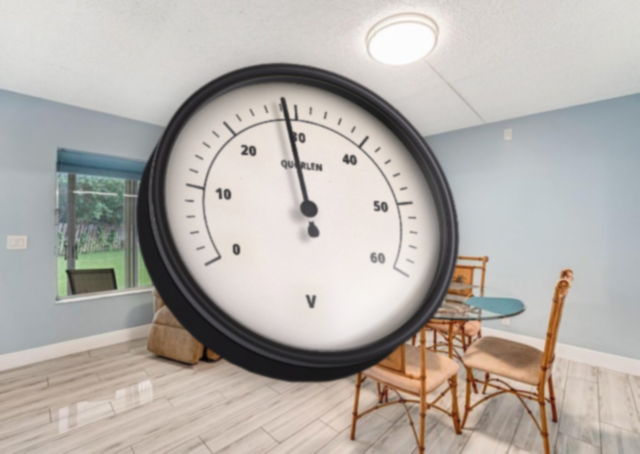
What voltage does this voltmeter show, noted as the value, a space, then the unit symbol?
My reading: 28 V
